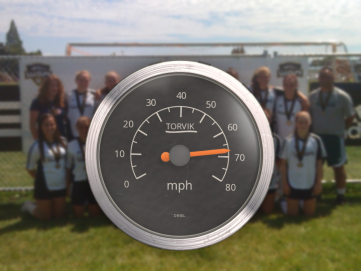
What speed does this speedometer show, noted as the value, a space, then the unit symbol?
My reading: 67.5 mph
